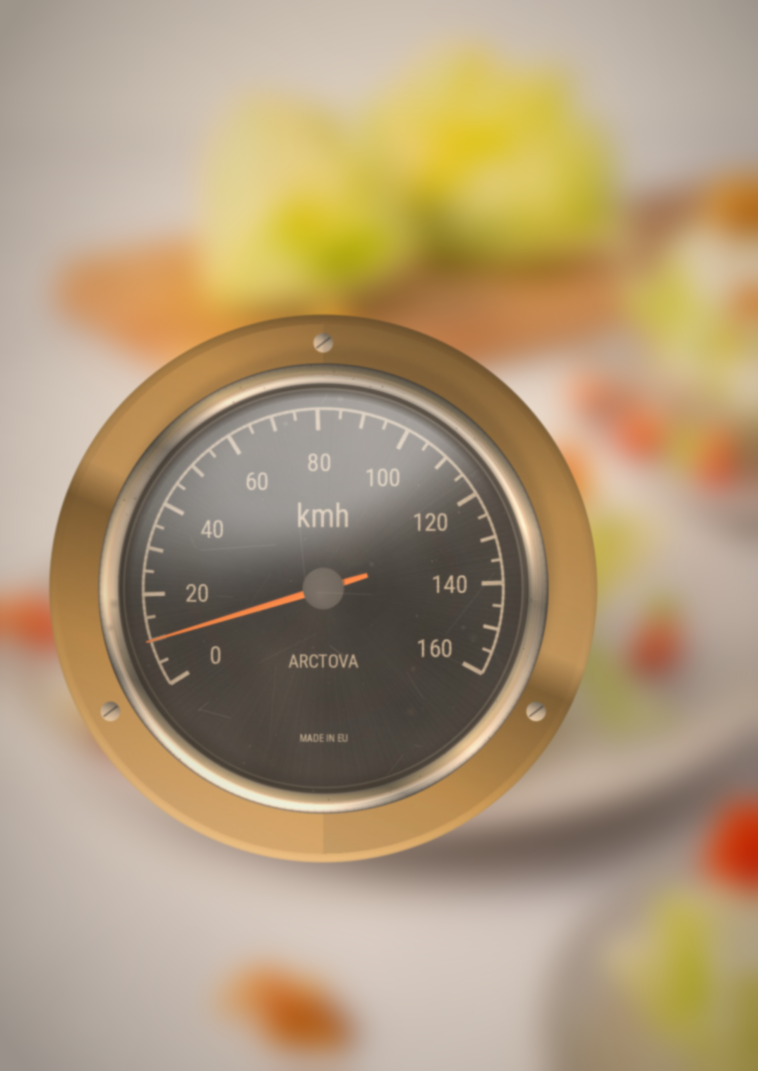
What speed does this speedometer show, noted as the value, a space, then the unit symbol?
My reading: 10 km/h
